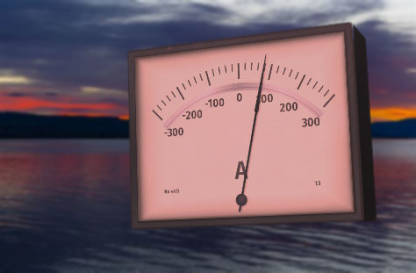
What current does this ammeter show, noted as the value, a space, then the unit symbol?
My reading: 80 A
